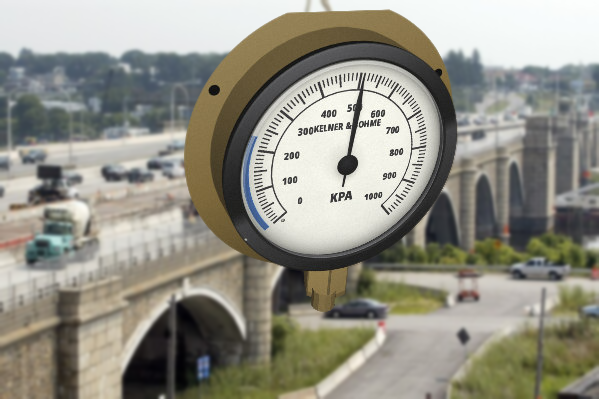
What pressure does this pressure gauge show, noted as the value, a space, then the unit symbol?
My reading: 500 kPa
